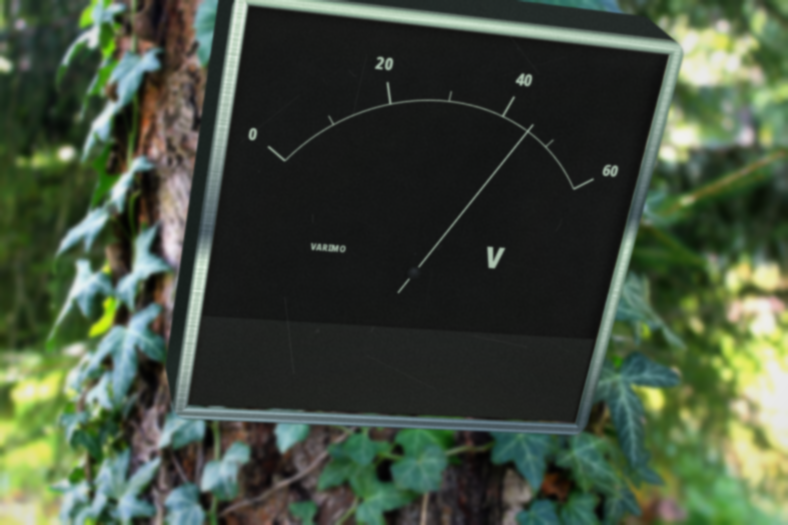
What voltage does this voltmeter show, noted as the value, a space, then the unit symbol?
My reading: 45 V
